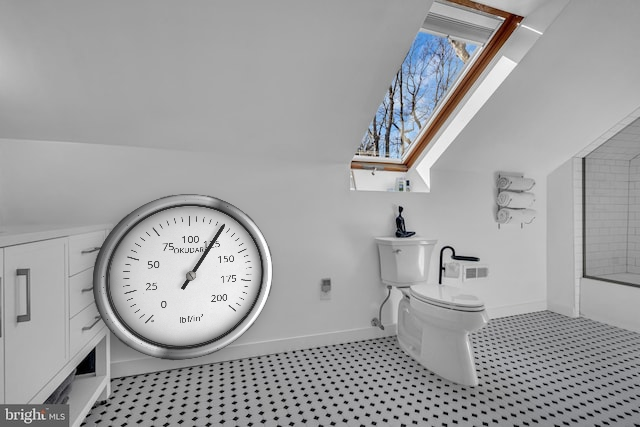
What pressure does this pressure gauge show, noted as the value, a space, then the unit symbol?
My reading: 125 psi
